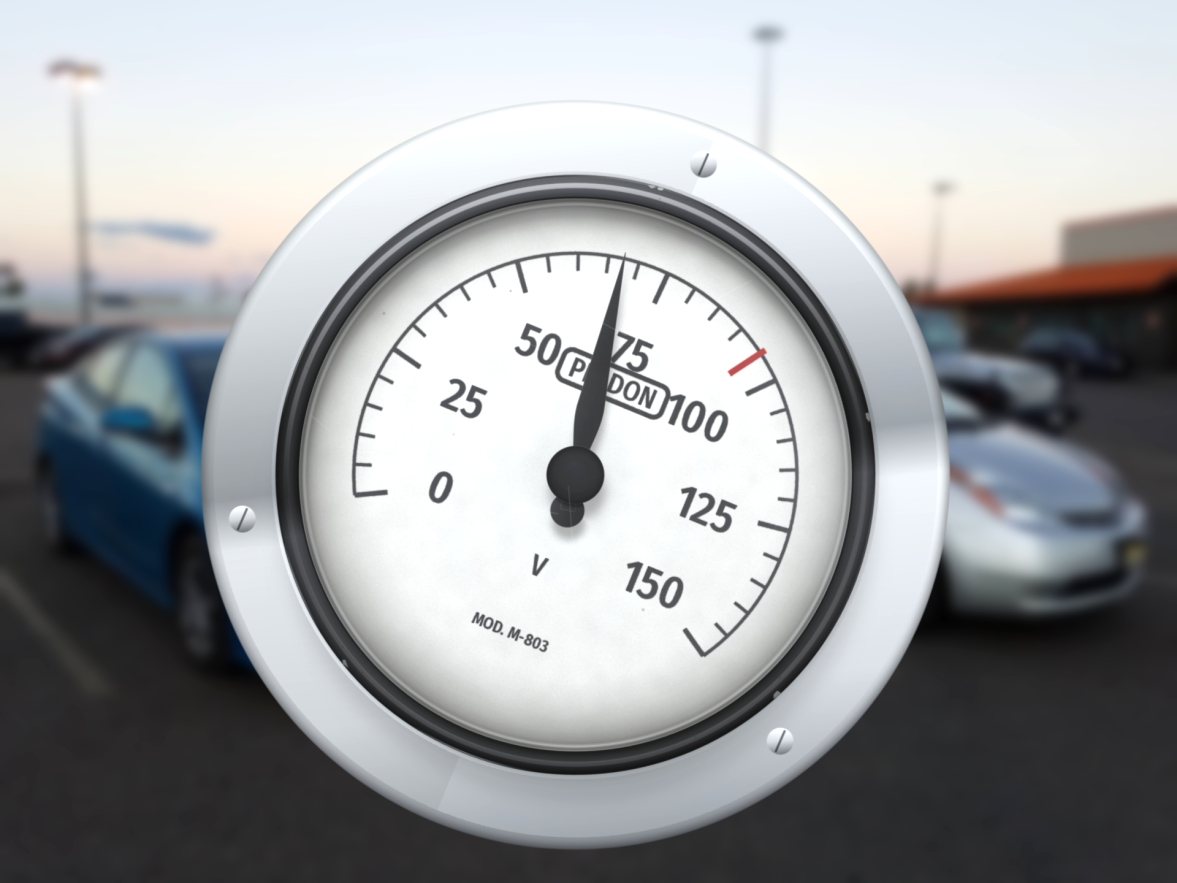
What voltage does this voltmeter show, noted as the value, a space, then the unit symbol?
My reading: 67.5 V
